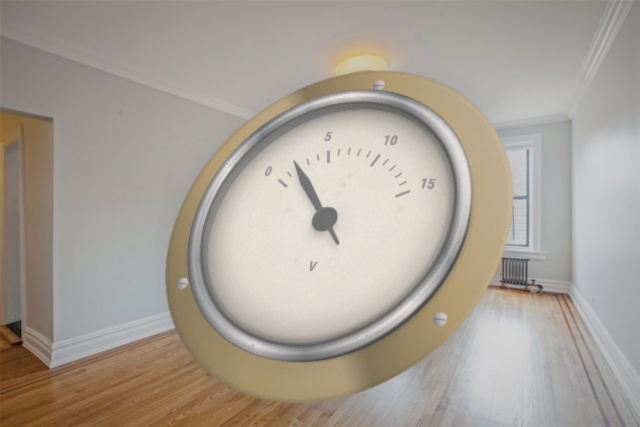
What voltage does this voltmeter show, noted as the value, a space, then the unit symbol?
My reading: 2 V
